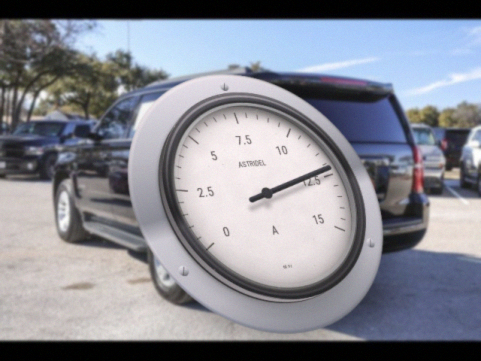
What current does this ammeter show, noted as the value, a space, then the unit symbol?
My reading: 12.25 A
